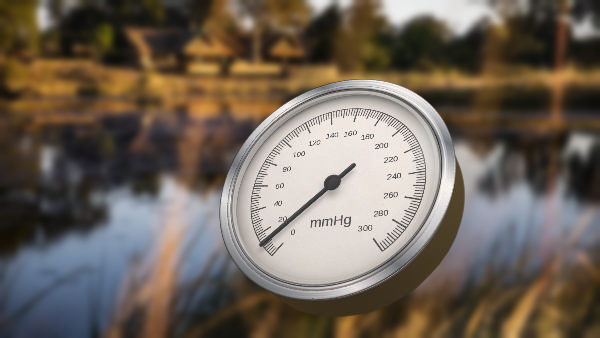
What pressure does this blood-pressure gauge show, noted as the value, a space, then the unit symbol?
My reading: 10 mmHg
